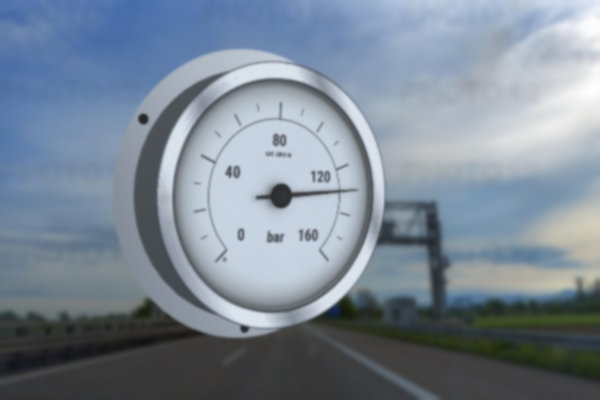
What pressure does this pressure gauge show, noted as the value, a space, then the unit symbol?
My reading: 130 bar
